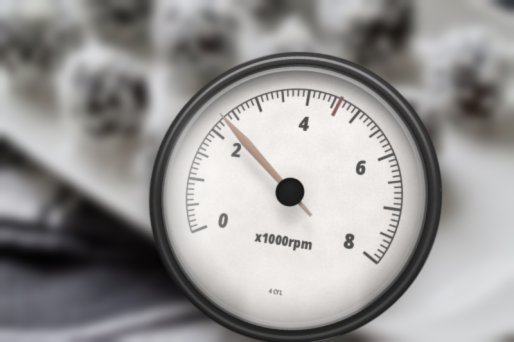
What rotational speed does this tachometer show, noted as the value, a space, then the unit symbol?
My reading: 2300 rpm
